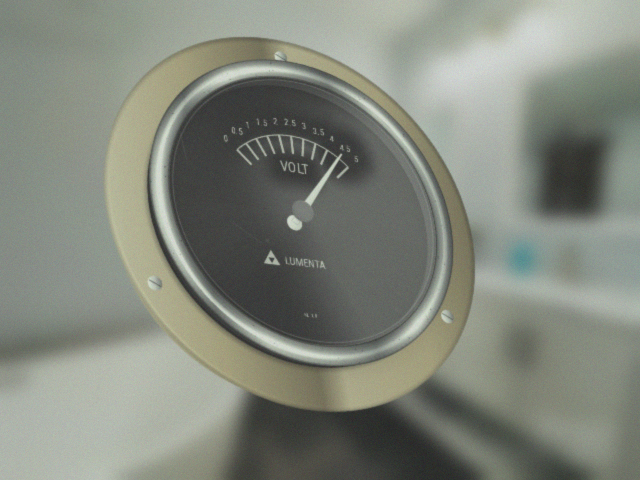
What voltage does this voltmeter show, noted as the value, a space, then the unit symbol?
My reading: 4.5 V
